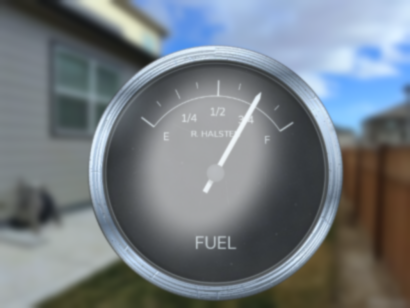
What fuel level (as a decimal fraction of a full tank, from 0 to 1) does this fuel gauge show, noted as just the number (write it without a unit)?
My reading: 0.75
